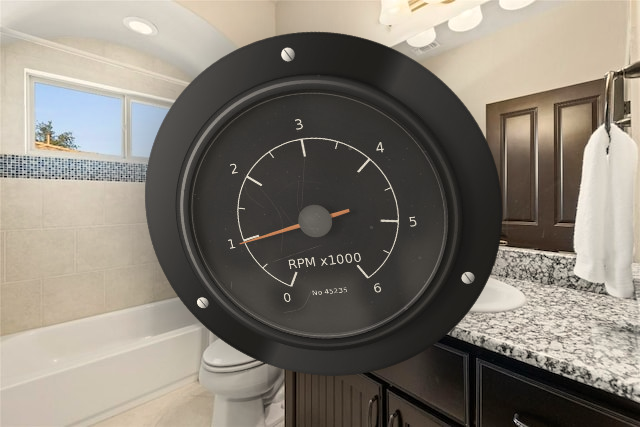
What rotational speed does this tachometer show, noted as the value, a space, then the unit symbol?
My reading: 1000 rpm
